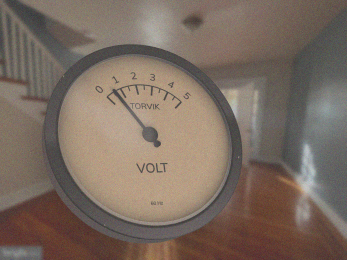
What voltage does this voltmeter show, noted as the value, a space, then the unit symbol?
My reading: 0.5 V
